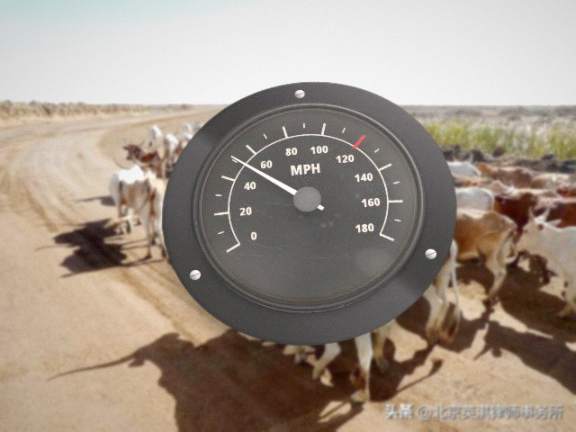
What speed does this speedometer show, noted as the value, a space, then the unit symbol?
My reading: 50 mph
